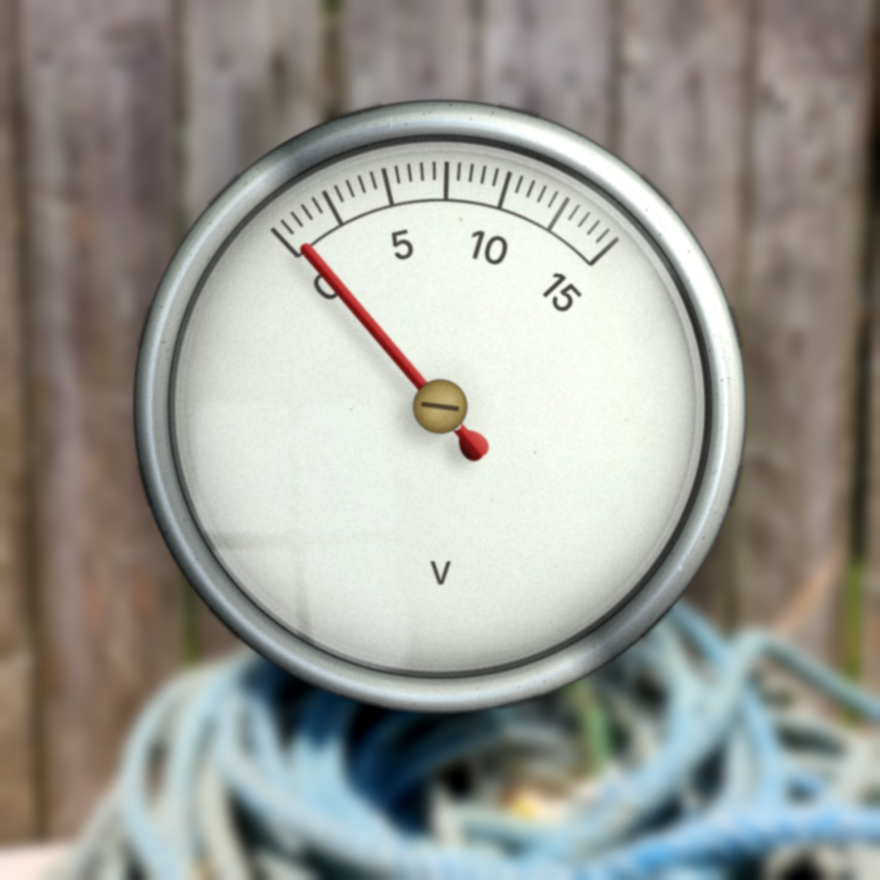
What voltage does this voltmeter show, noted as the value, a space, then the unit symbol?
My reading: 0.5 V
